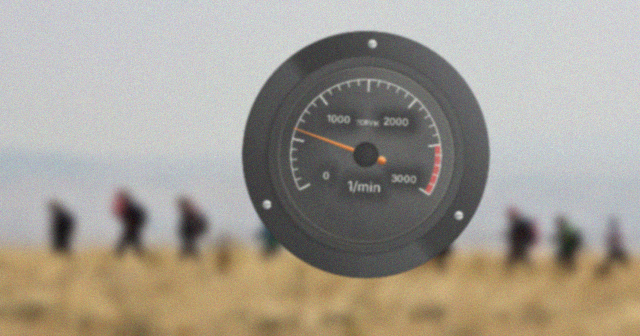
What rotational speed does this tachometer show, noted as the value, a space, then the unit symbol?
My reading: 600 rpm
